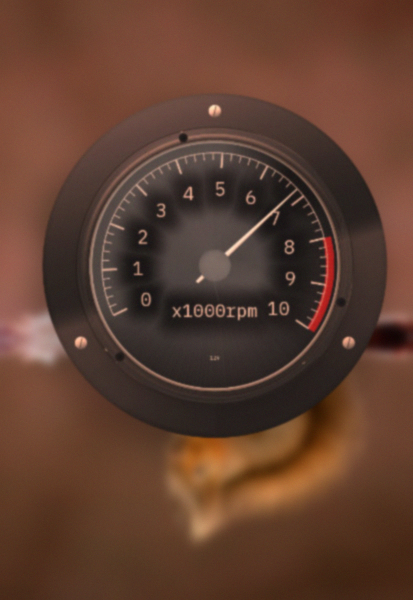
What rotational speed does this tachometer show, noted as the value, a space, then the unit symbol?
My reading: 6800 rpm
